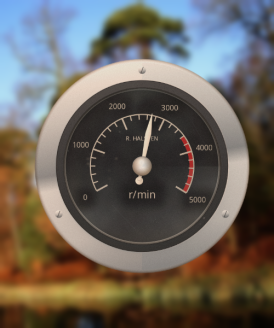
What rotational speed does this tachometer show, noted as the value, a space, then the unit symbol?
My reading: 2700 rpm
